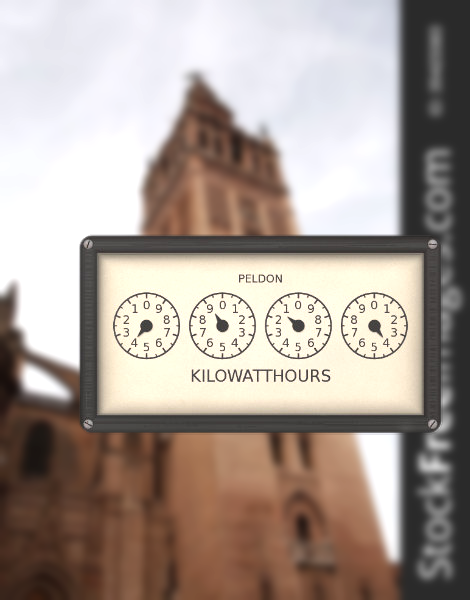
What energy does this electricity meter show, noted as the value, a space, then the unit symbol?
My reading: 3914 kWh
